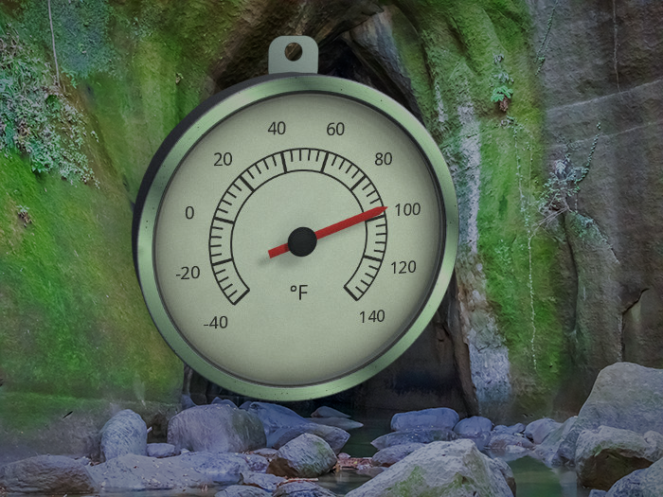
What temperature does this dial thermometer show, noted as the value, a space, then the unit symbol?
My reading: 96 °F
